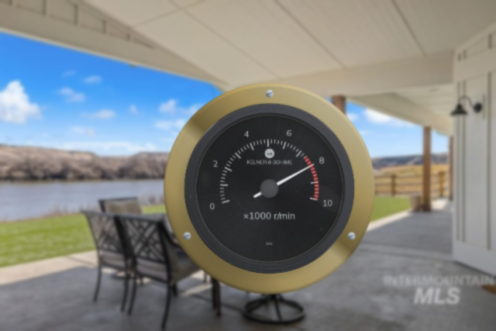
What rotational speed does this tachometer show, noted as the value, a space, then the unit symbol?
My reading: 8000 rpm
